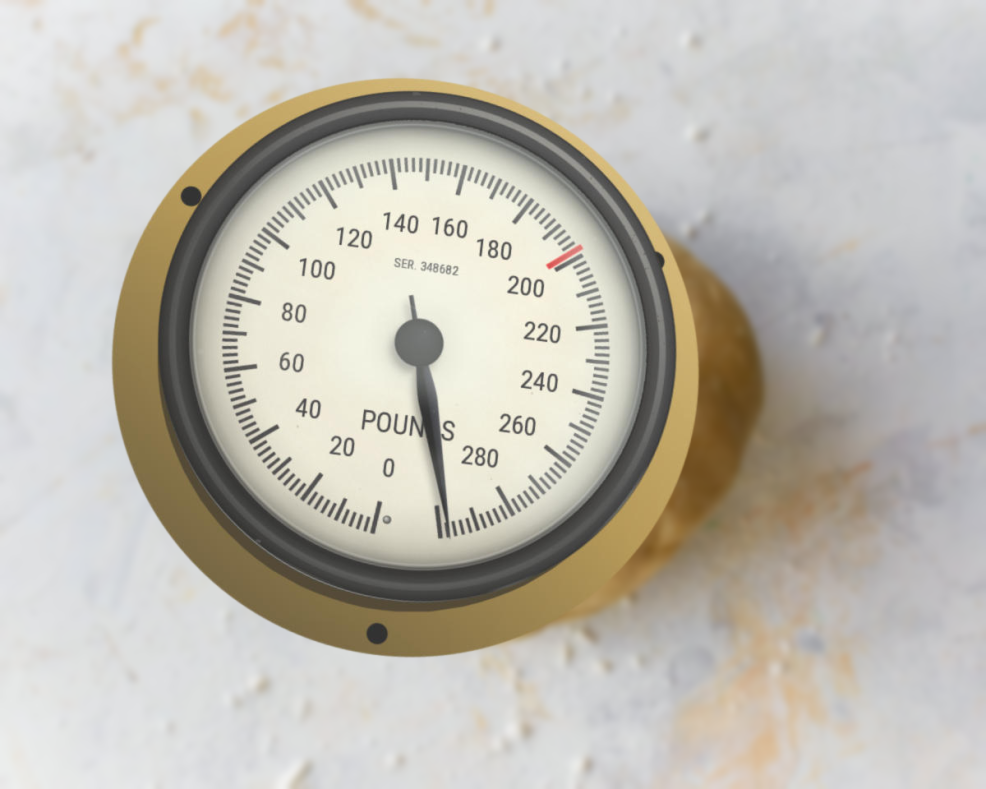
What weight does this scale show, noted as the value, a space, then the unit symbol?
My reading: 298 lb
